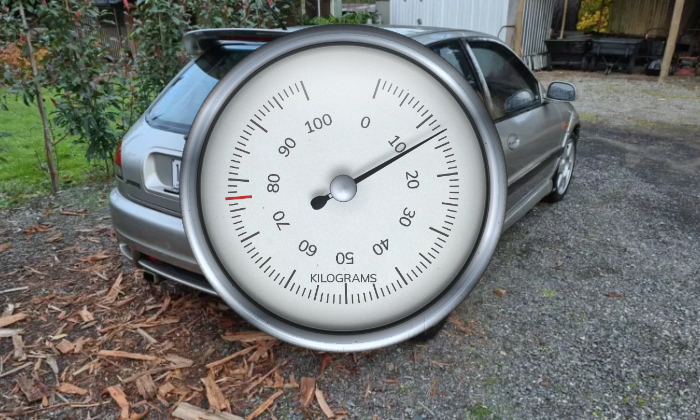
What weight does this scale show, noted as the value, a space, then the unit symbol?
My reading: 13 kg
